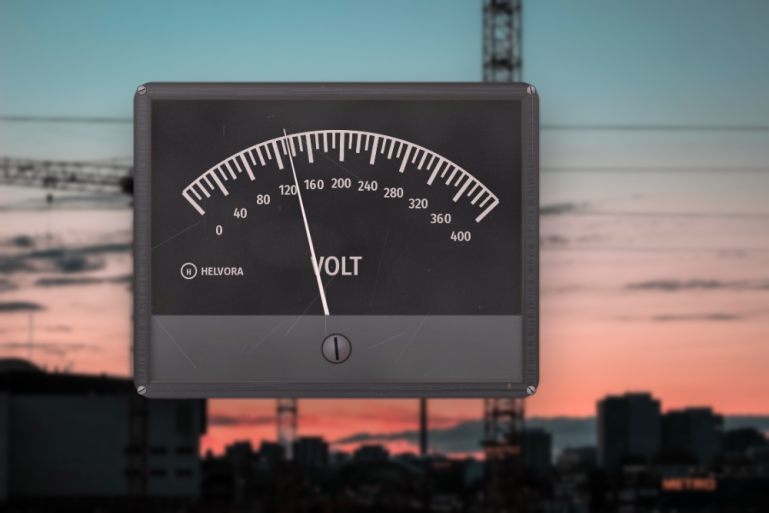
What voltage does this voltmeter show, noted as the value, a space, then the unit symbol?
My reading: 135 V
